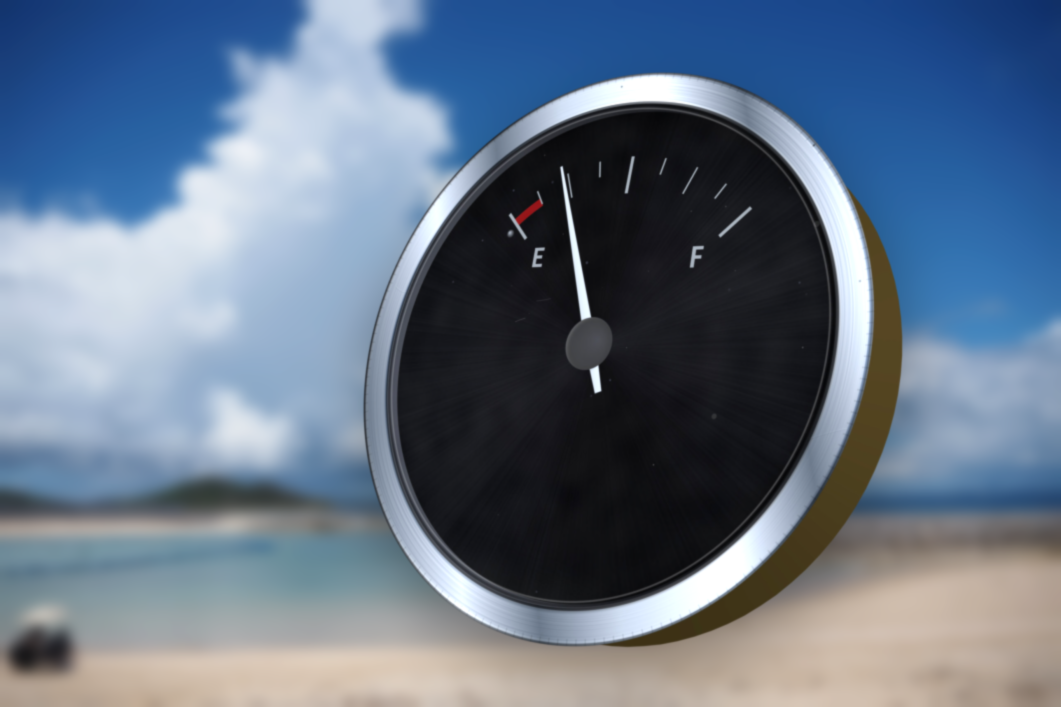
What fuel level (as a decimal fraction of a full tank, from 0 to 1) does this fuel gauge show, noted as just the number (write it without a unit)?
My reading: 0.25
